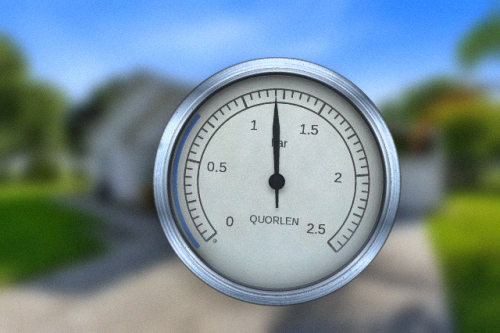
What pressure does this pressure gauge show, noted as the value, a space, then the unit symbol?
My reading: 1.2 bar
